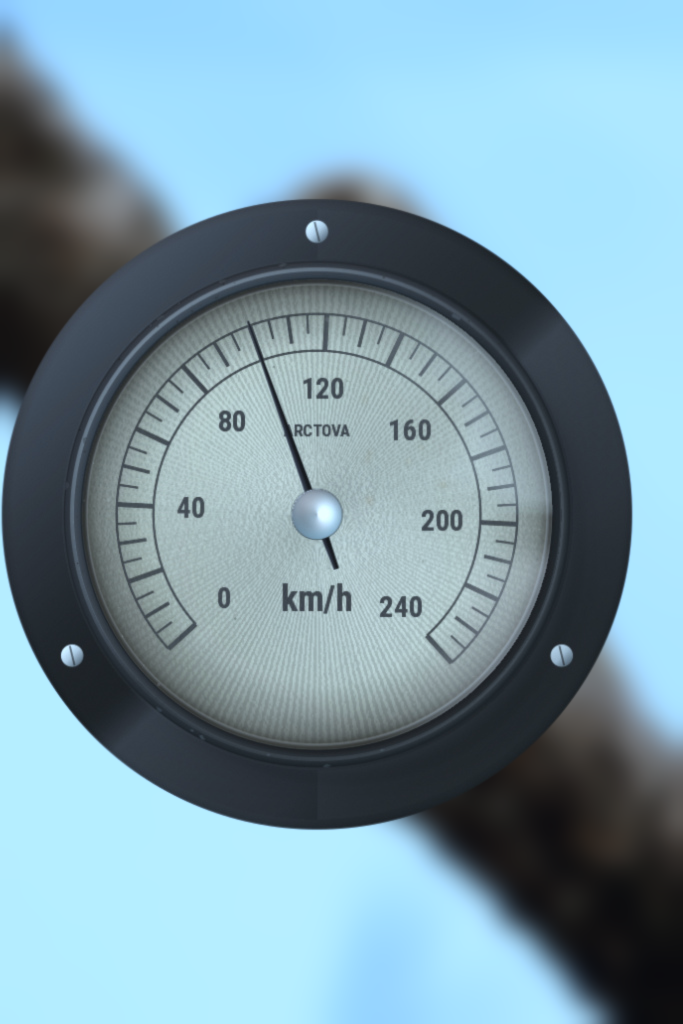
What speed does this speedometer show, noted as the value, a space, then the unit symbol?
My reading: 100 km/h
